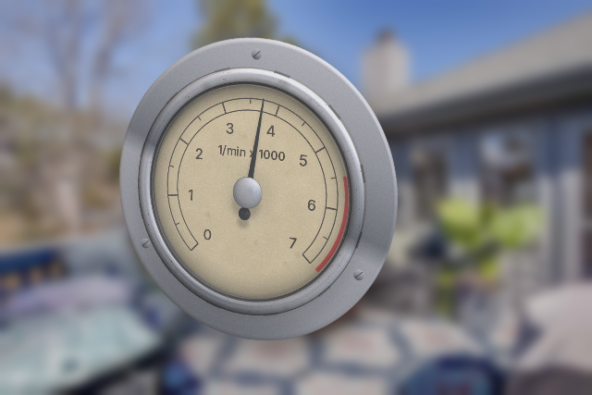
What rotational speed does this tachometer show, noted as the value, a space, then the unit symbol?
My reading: 3750 rpm
